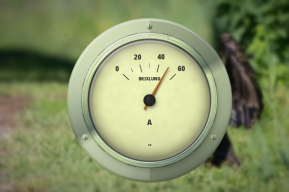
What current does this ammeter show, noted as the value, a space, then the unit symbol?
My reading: 50 A
